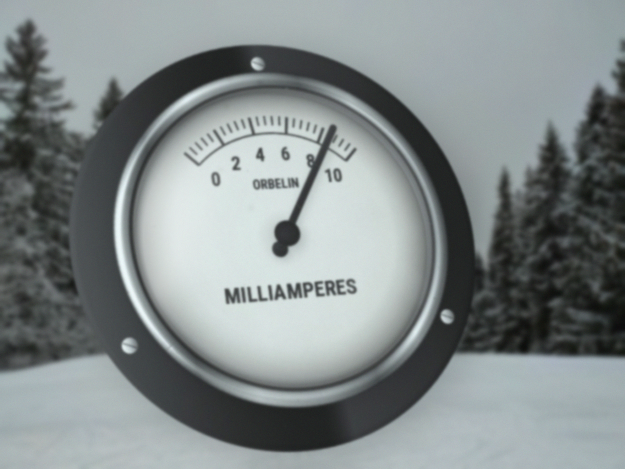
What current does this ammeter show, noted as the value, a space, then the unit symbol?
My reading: 8.4 mA
